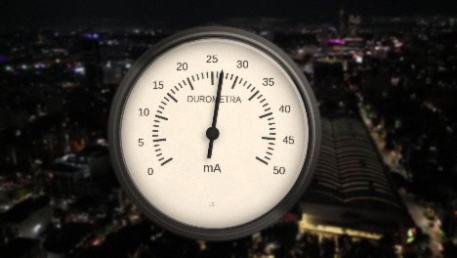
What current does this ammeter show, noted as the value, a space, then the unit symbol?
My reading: 27 mA
